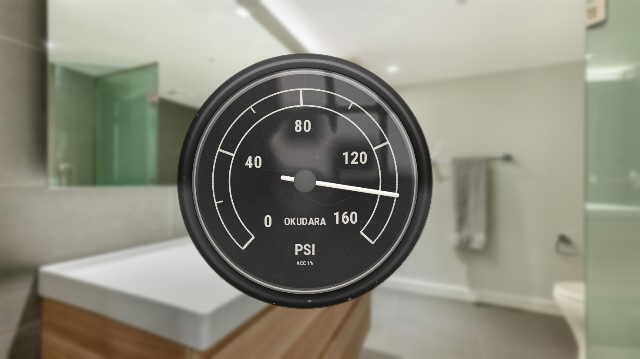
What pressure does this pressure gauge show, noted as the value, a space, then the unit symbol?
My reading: 140 psi
